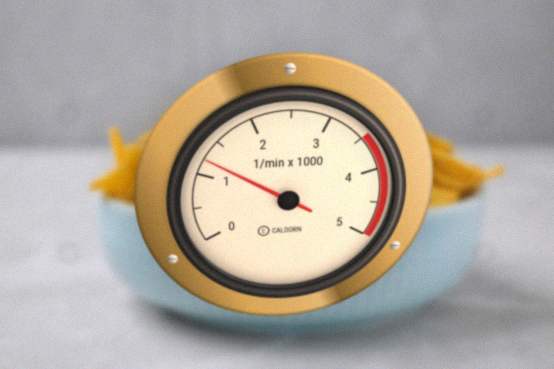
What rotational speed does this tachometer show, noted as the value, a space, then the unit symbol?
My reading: 1250 rpm
